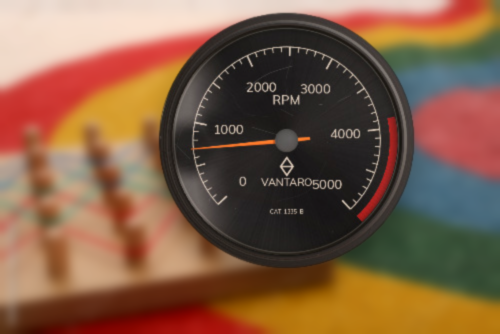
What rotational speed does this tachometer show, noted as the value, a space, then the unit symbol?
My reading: 700 rpm
